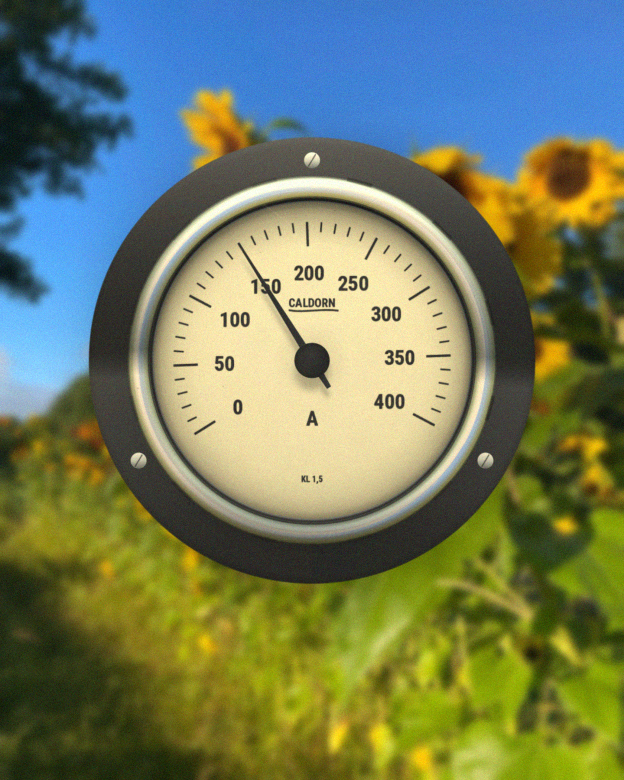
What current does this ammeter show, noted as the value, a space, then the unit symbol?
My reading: 150 A
